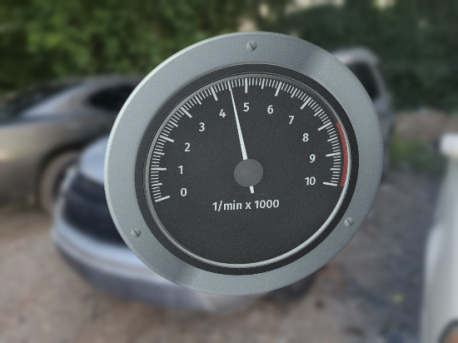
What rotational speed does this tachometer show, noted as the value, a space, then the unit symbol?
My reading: 4500 rpm
